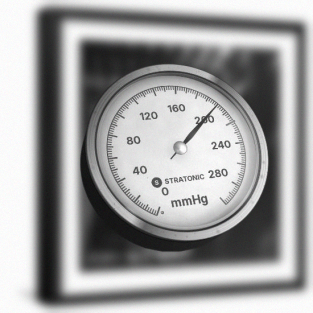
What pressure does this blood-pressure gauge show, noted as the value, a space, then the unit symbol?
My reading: 200 mmHg
